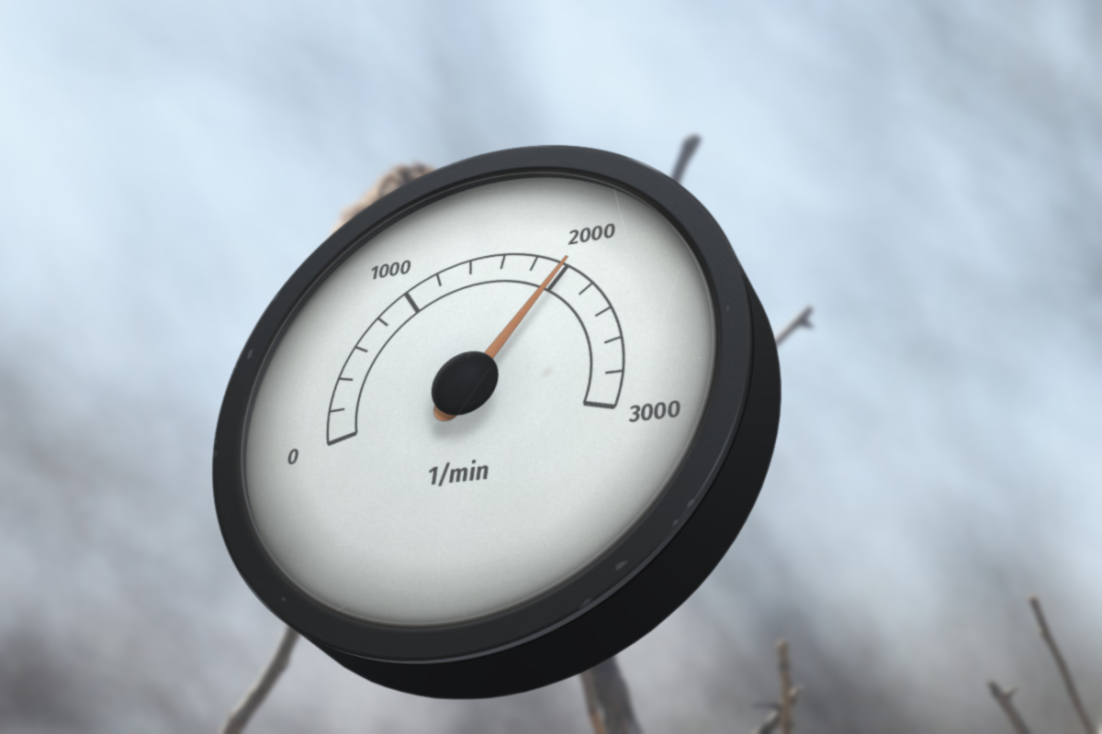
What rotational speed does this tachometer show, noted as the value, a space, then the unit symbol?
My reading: 2000 rpm
